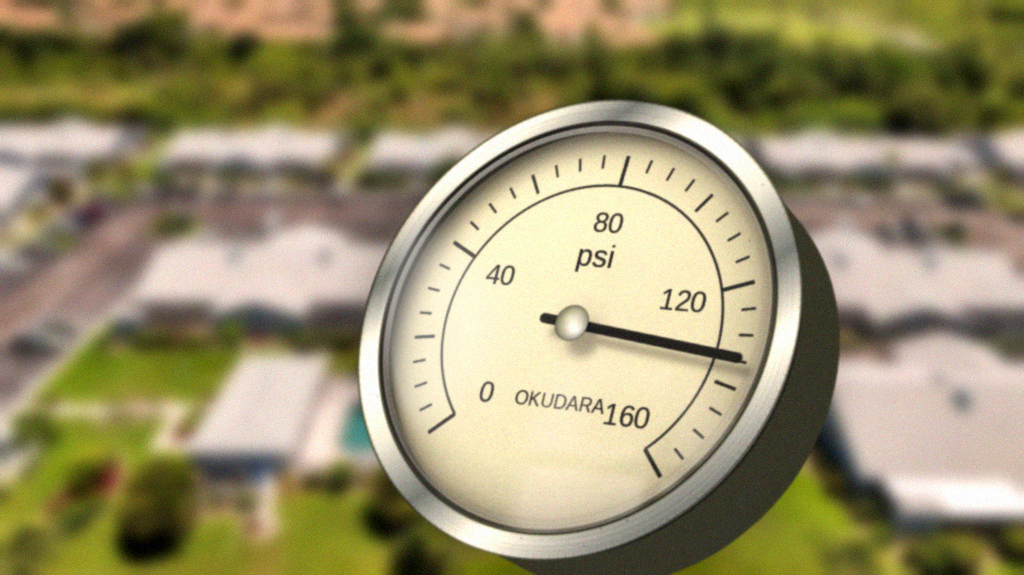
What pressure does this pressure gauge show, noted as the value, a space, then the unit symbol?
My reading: 135 psi
